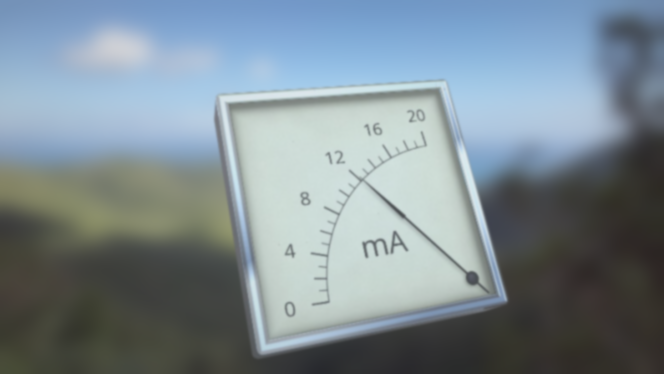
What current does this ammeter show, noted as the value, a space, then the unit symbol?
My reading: 12 mA
